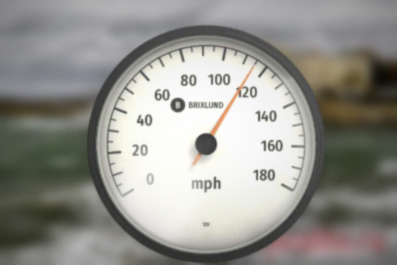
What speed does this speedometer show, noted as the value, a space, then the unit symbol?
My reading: 115 mph
